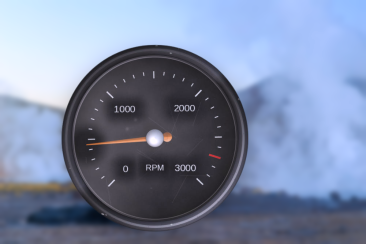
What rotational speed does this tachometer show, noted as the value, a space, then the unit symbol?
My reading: 450 rpm
